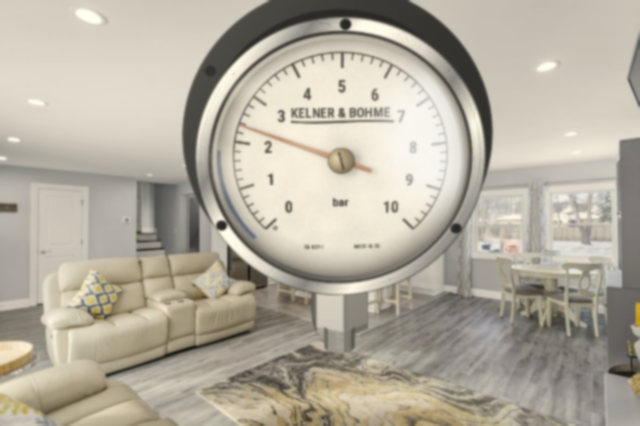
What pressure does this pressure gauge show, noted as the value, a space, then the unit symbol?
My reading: 2.4 bar
